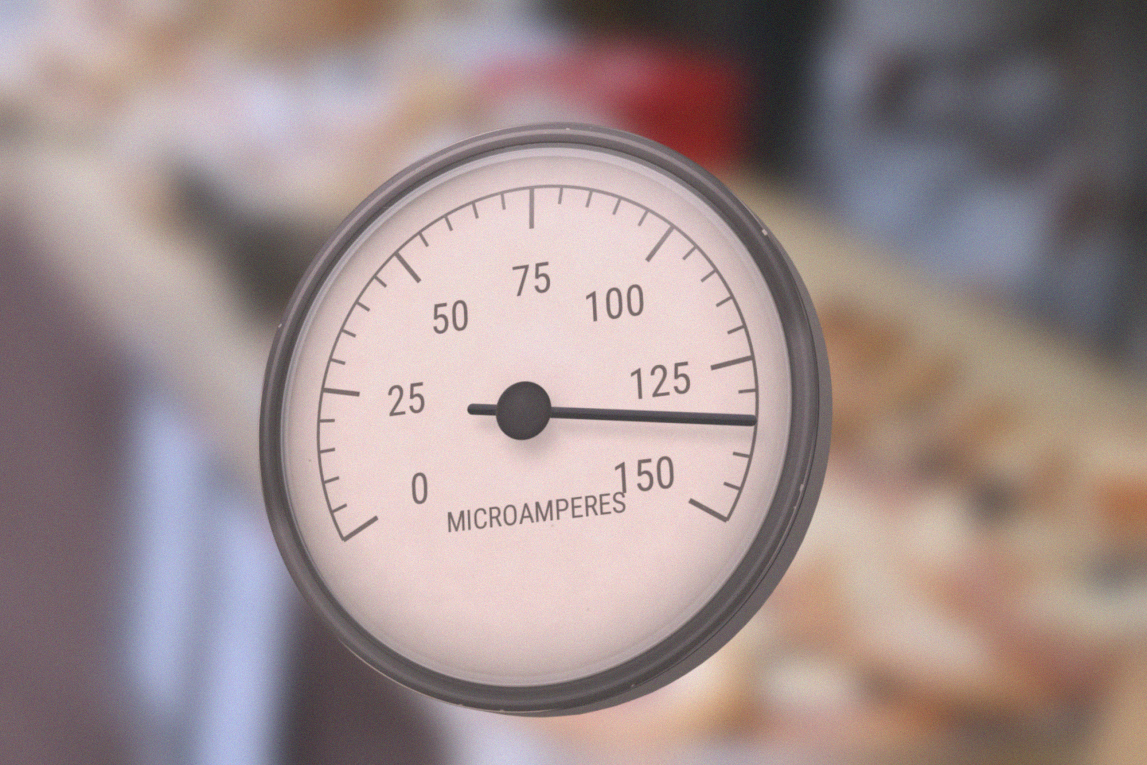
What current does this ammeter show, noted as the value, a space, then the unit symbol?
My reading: 135 µA
